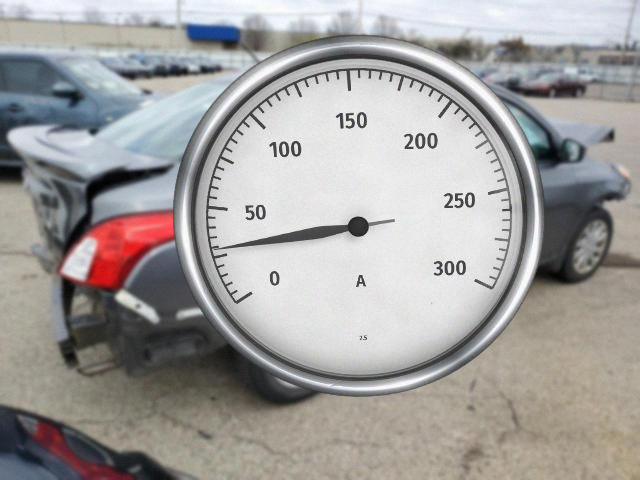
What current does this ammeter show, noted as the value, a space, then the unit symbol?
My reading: 30 A
